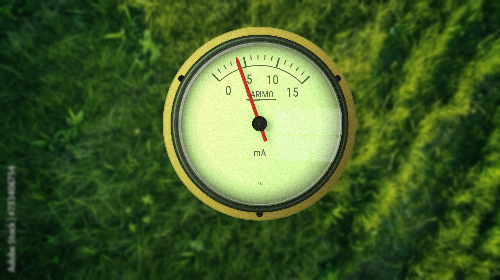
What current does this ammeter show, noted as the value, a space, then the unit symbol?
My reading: 4 mA
